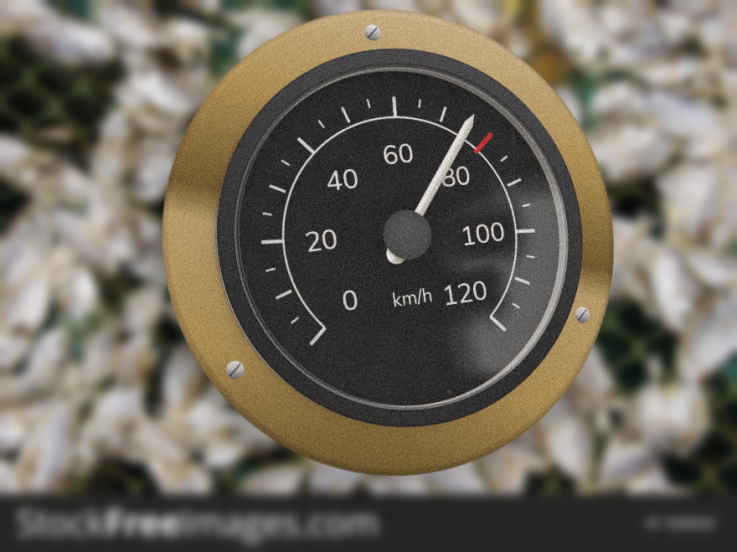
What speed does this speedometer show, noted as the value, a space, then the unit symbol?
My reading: 75 km/h
